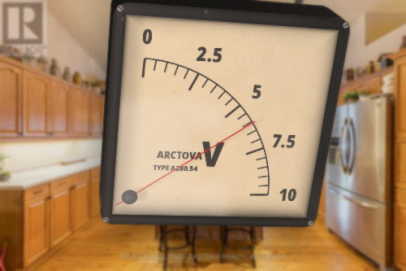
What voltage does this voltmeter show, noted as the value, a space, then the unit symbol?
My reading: 6 V
